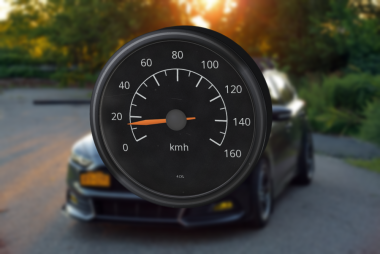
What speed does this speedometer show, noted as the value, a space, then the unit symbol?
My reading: 15 km/h
